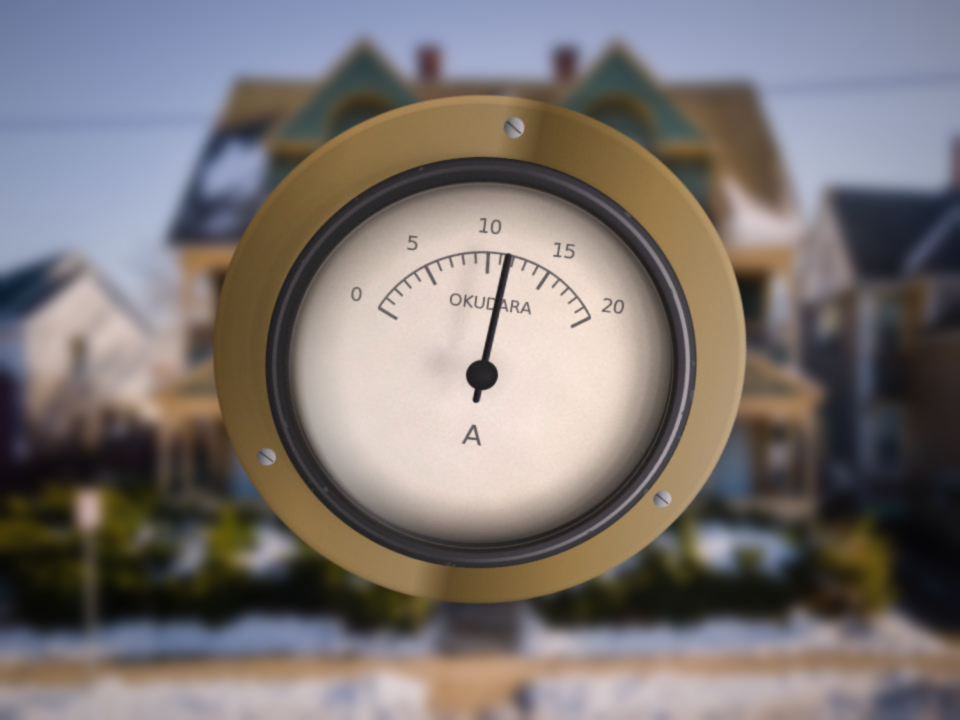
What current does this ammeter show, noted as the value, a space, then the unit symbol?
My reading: 11.5 A
